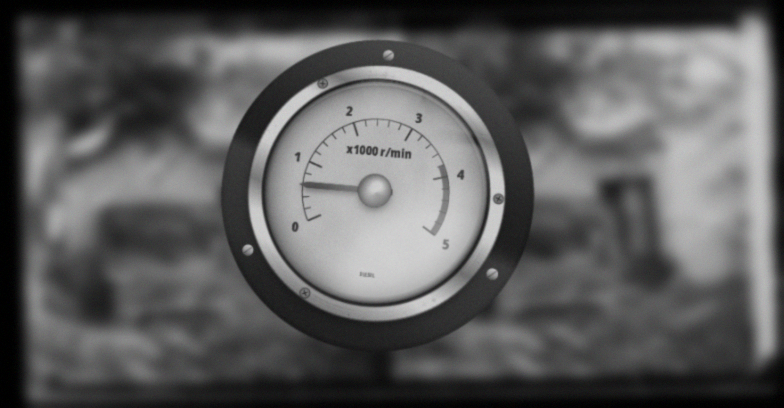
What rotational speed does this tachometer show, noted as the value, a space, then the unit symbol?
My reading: 600 rpm
